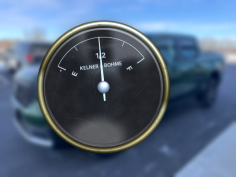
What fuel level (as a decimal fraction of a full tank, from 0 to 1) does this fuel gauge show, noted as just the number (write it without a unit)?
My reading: 0.5
